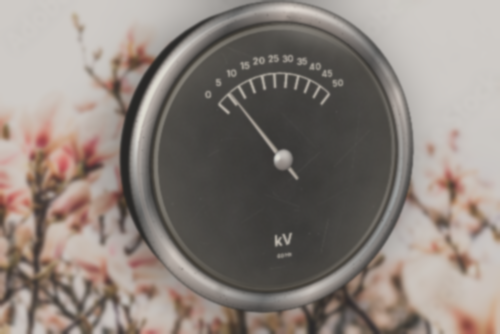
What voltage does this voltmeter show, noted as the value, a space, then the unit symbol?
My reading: 5 kV
